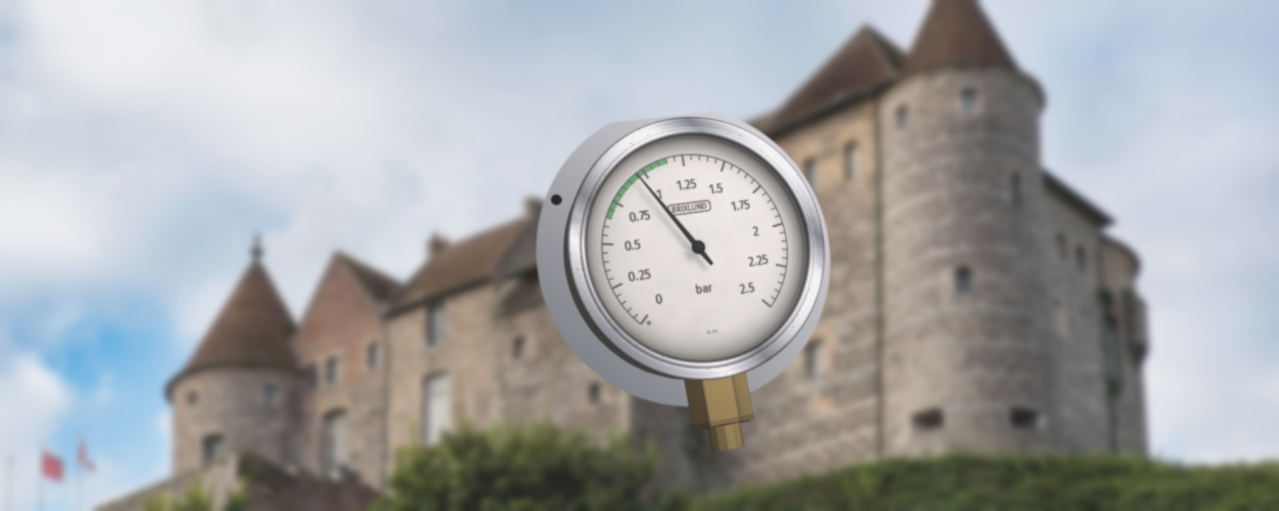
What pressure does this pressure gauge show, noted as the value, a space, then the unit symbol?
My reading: 0.95 bar
